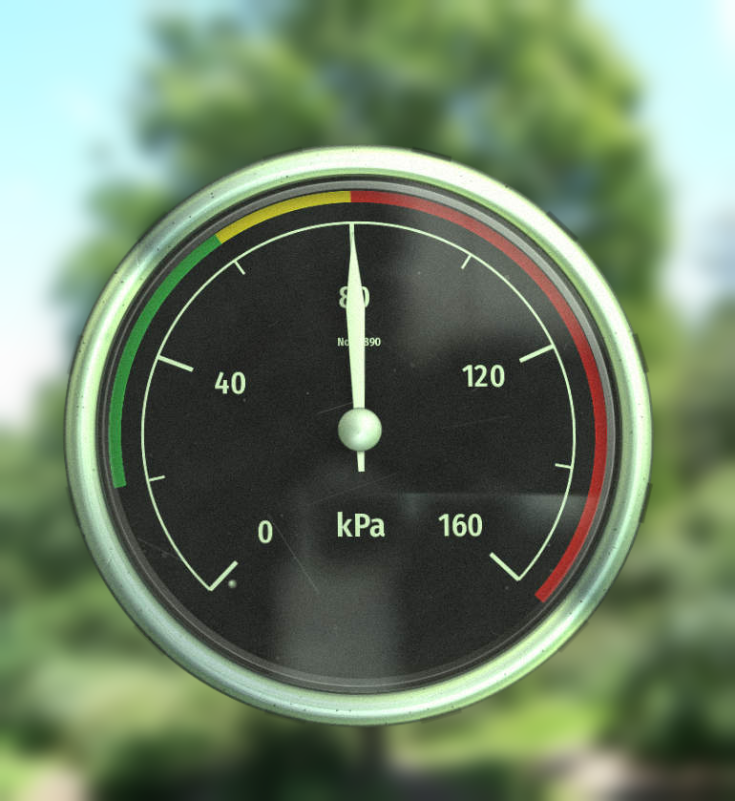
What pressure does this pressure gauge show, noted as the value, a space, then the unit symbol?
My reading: 80 kPa
